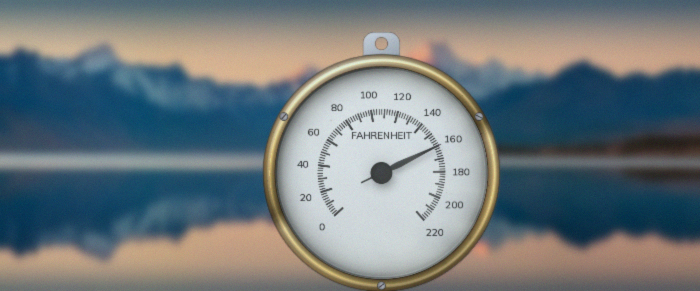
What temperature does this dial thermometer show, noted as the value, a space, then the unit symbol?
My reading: 160 °F
